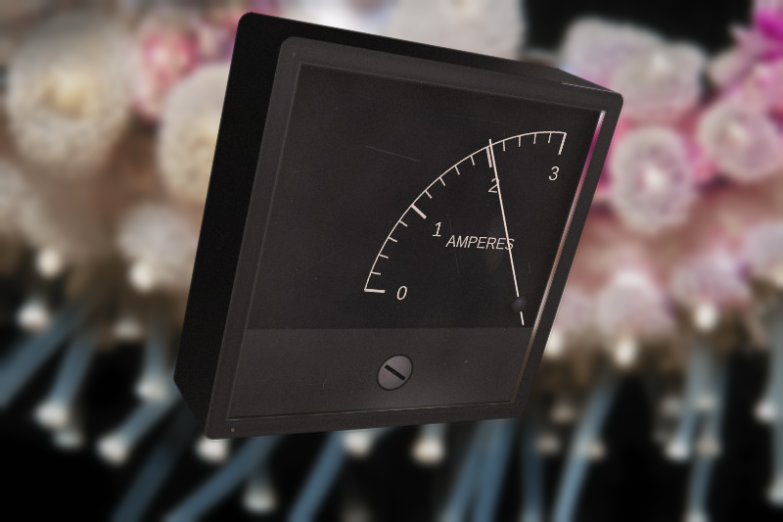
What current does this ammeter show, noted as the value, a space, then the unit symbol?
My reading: 2 A
